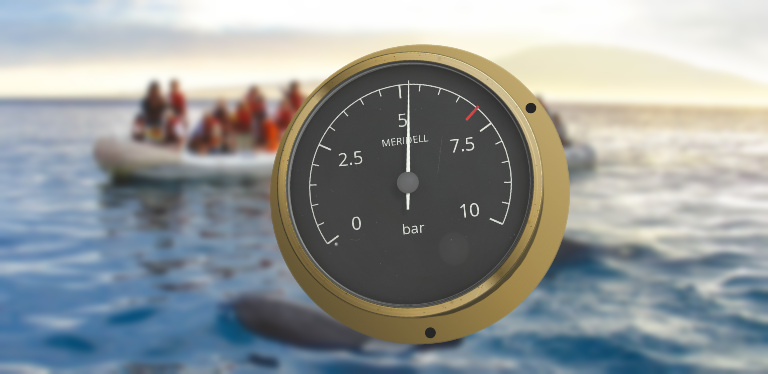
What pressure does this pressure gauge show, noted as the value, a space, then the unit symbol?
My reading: 5.25 bar
